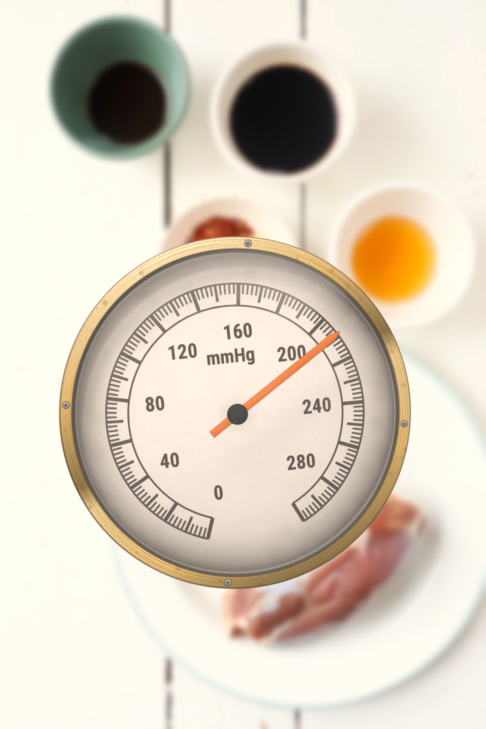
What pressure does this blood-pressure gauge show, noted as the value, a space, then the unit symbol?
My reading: 208 mmHg
